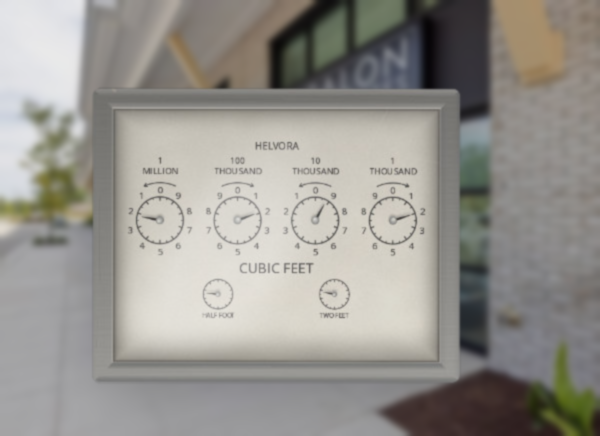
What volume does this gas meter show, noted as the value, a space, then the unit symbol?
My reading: 219200 ft³
